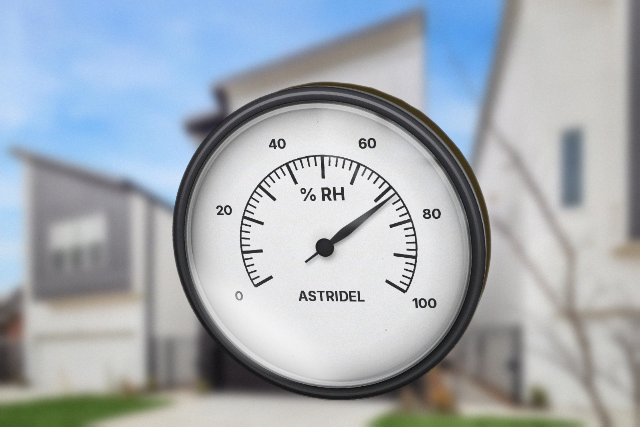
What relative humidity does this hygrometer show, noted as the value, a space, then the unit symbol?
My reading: 72 %
